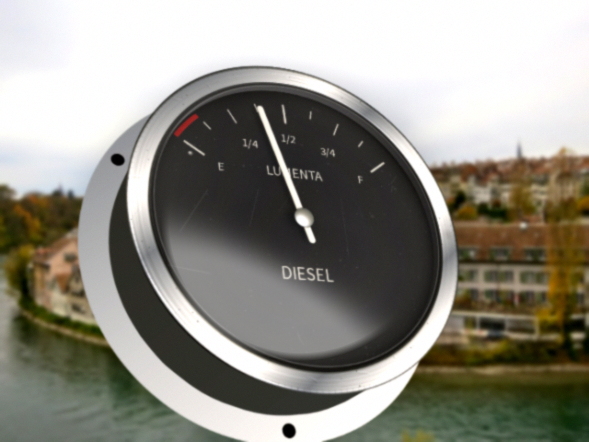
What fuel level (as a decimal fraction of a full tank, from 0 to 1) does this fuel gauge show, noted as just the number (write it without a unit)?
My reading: 0.375
